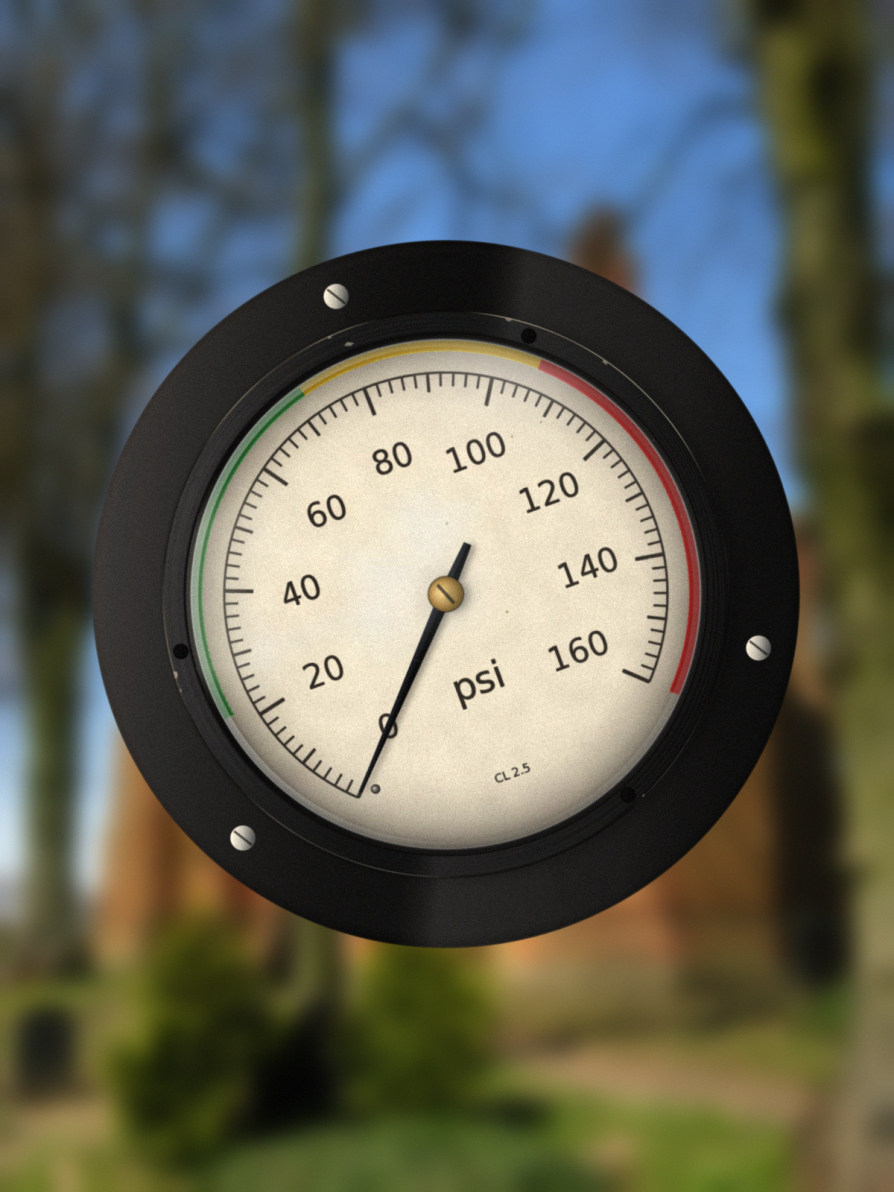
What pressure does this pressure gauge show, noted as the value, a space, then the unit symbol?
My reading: 0 psi
